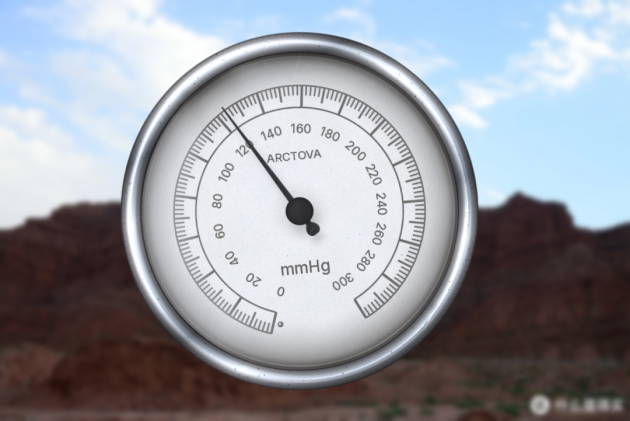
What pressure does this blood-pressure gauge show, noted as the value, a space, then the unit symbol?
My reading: 124 mmHg
